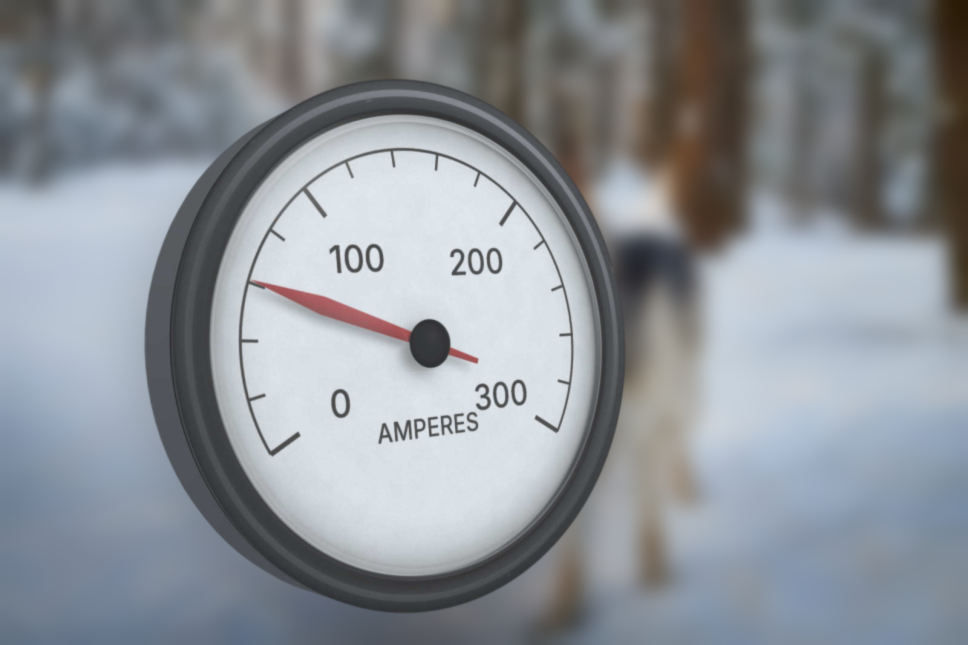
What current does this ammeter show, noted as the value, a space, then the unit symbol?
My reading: 60 A
